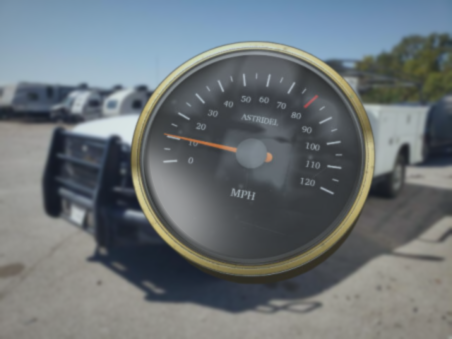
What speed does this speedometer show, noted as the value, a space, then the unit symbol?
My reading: 10 mph
